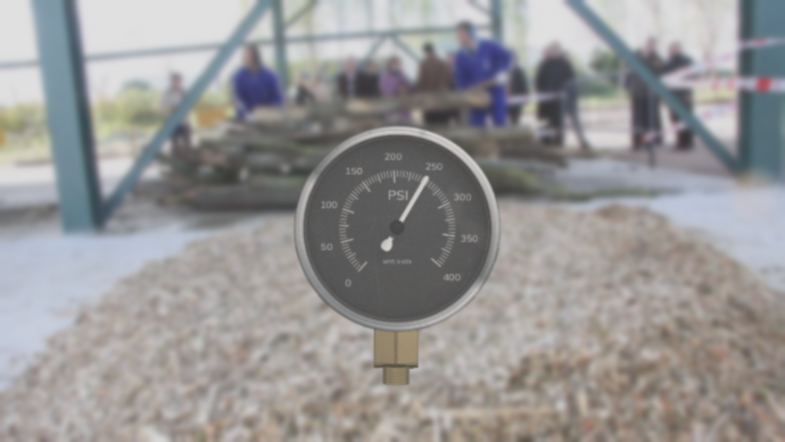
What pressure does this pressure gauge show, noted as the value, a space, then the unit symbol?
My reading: 250 psi
